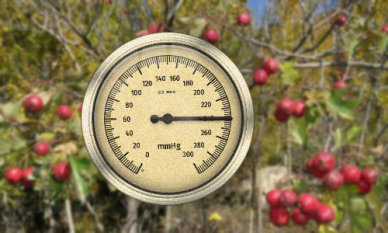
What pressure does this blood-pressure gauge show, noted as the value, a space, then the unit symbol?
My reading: 240 mmHg
